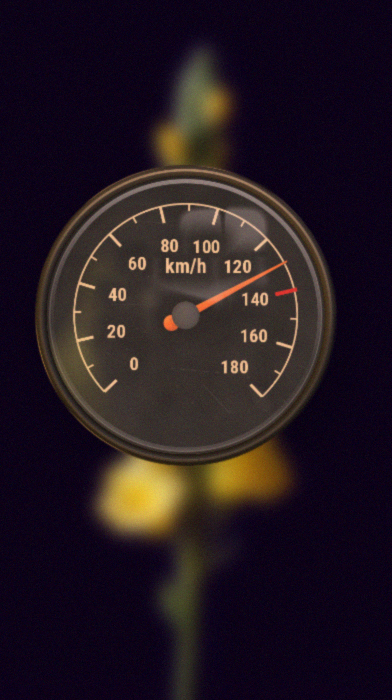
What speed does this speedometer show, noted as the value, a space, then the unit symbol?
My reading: 130 km/h
